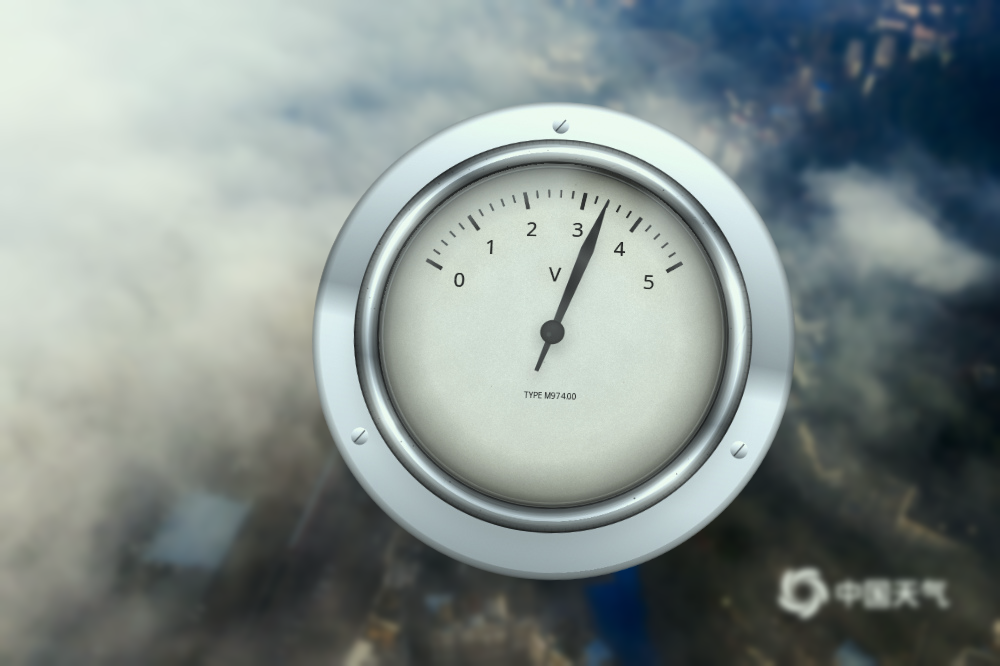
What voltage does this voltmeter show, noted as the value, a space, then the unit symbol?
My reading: 3.4 V
